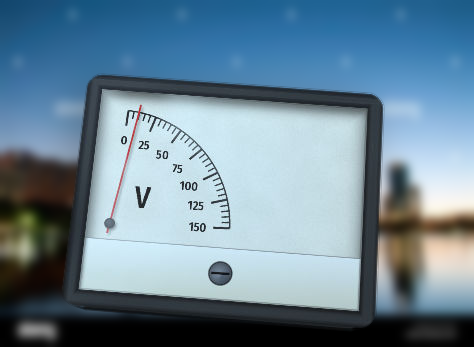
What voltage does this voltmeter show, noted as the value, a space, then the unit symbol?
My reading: 10 V
